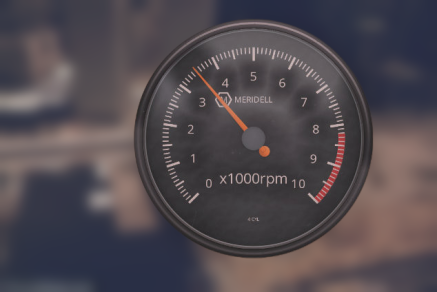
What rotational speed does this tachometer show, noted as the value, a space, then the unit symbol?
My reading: 3500 rpm
